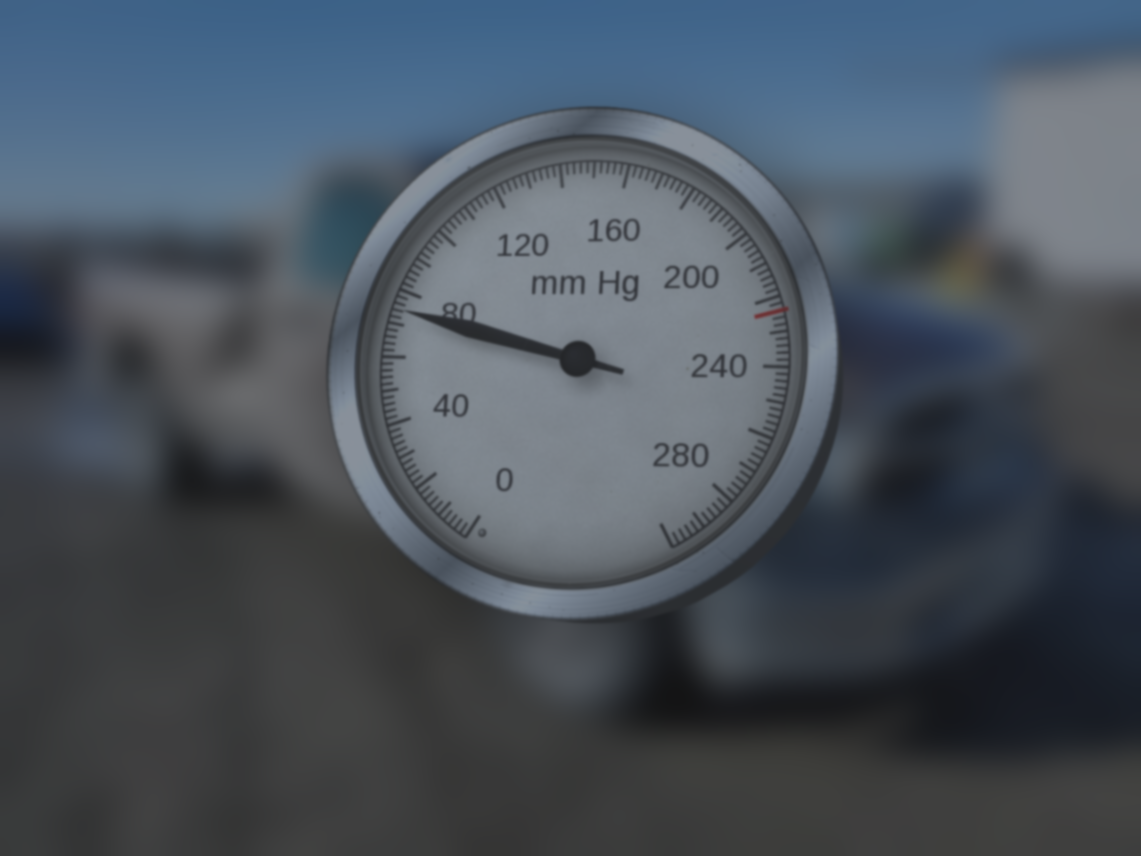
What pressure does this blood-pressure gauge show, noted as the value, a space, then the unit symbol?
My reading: 74 mmHg
